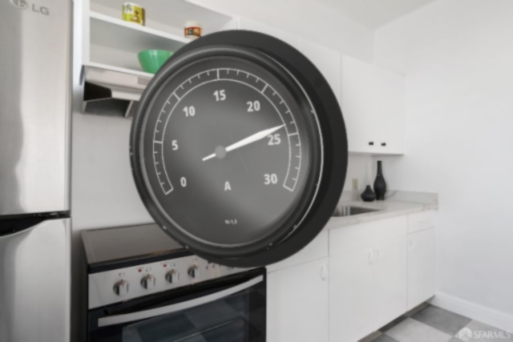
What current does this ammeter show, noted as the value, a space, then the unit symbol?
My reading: 24 A
